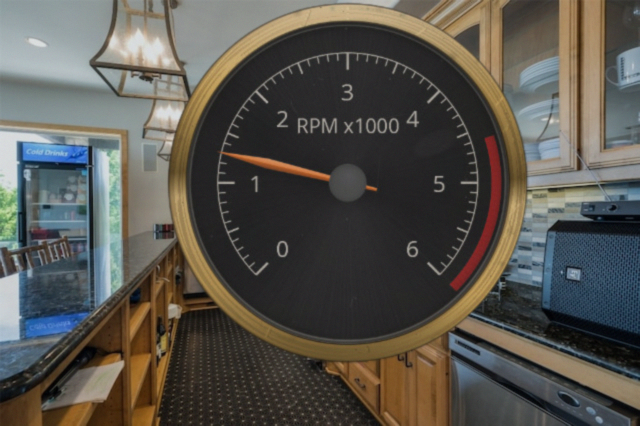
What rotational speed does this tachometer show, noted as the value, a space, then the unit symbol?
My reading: 1300 rpm
